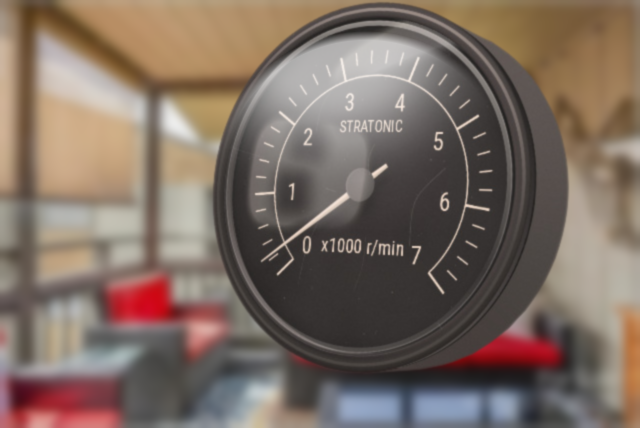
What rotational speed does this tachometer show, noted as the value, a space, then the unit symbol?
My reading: 200 rpm
